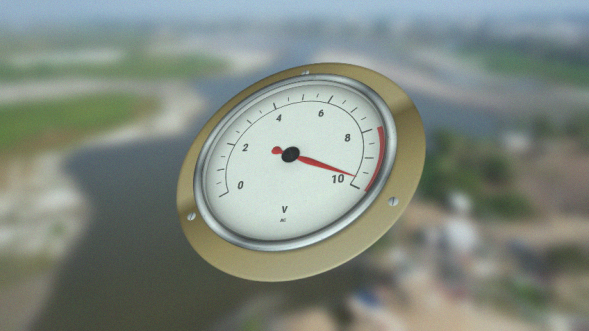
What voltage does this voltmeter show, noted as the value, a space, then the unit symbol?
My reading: 9.75 V
